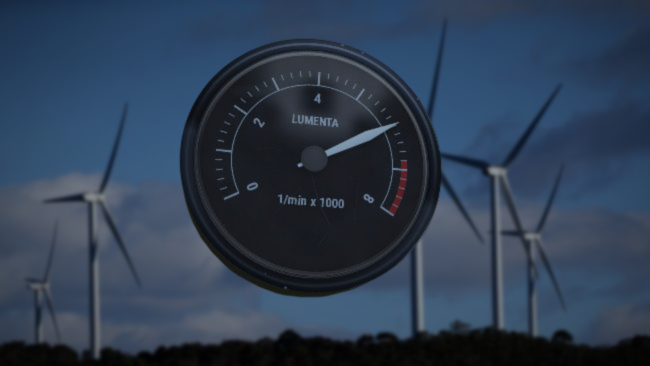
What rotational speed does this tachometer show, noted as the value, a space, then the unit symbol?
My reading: 6000 rpm
